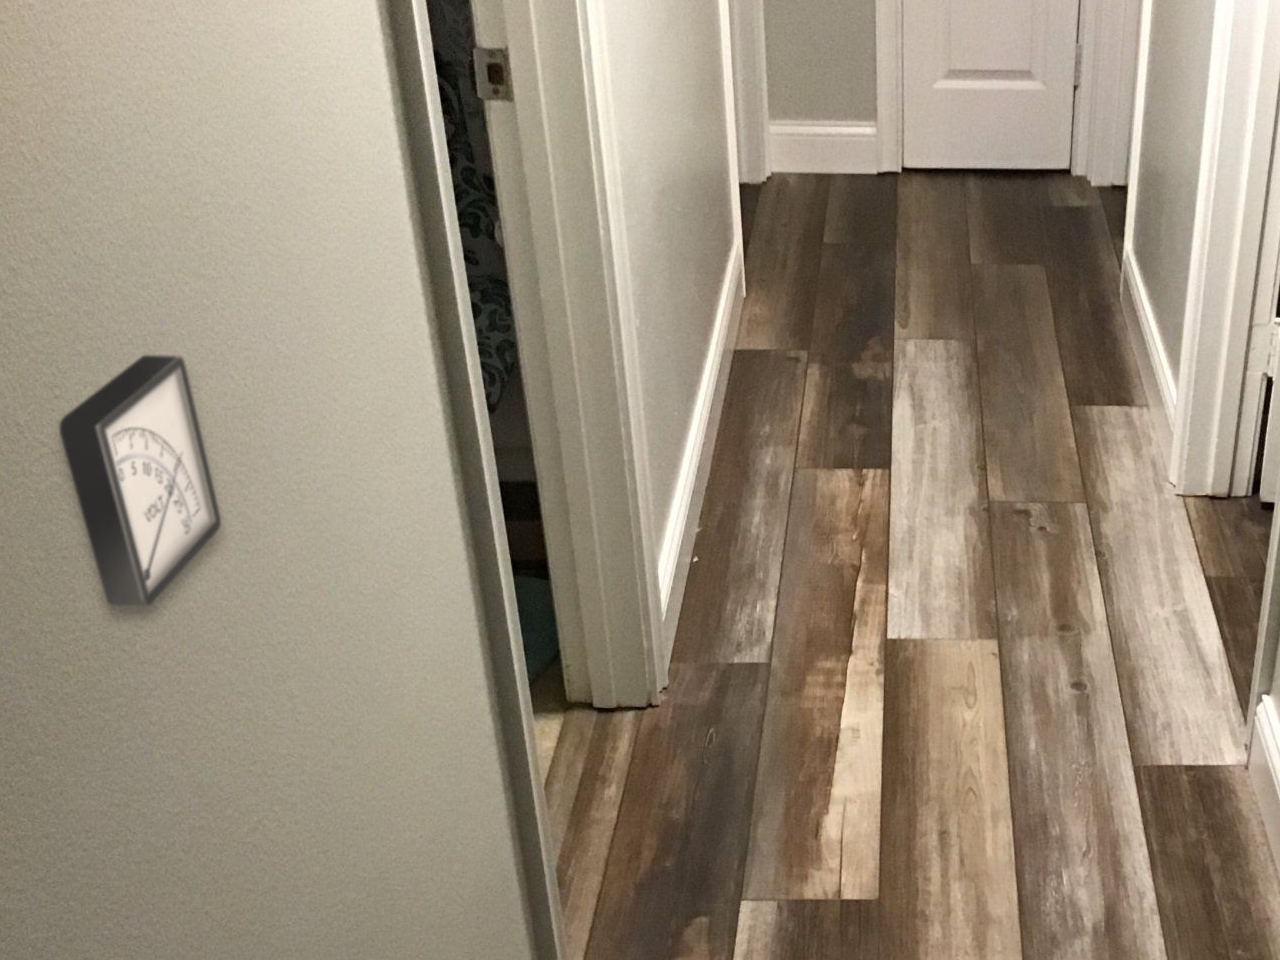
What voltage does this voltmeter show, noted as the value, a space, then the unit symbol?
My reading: 20 V
